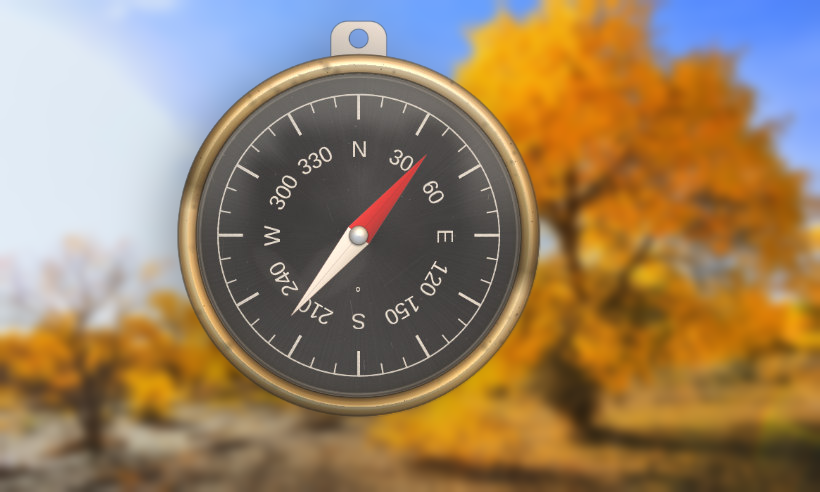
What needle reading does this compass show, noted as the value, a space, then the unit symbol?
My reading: 40 °
